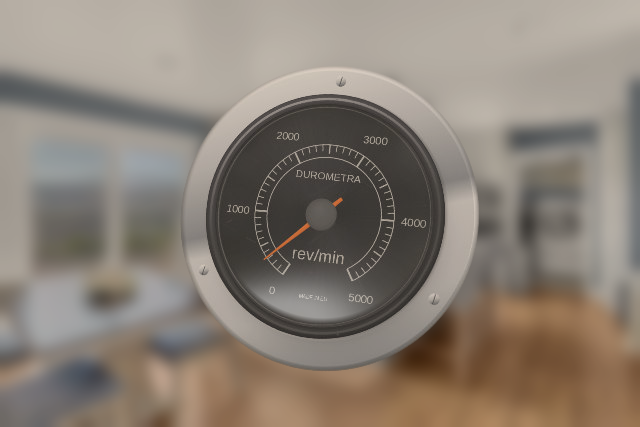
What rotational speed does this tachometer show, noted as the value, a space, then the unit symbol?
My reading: 300 rpm
